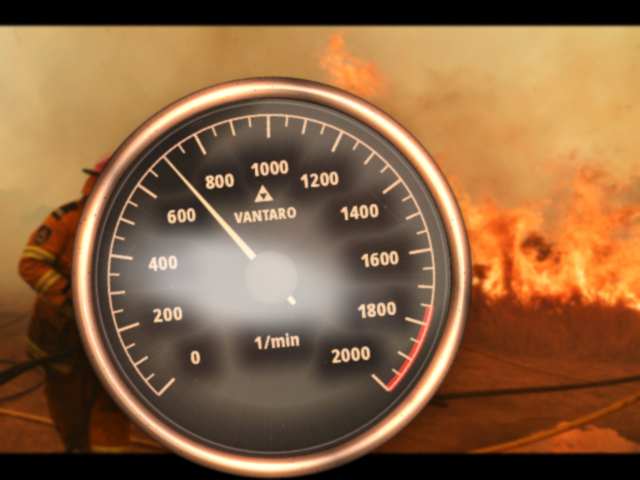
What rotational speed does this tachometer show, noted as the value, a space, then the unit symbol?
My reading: 700 rpm
